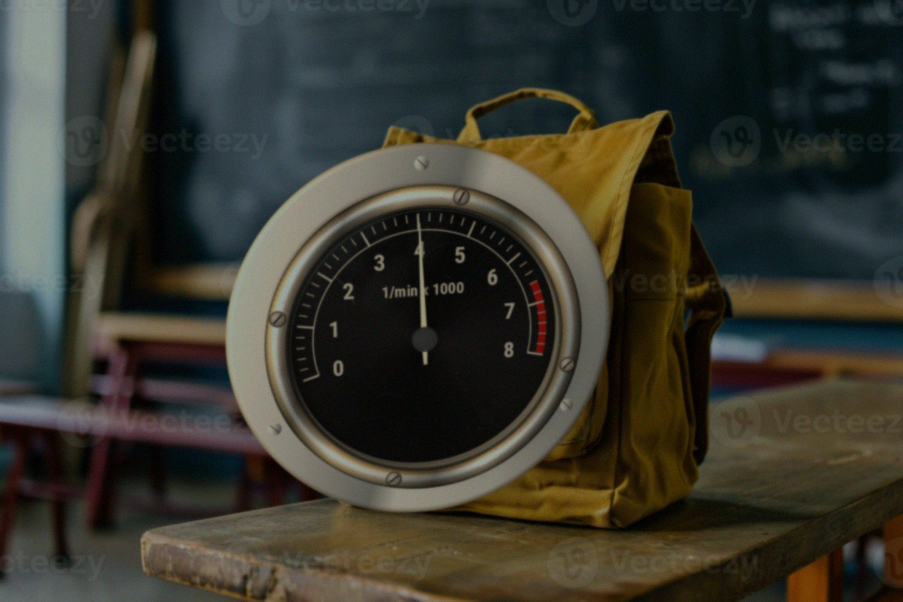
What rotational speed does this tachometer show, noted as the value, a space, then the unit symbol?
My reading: 4000 rpm
